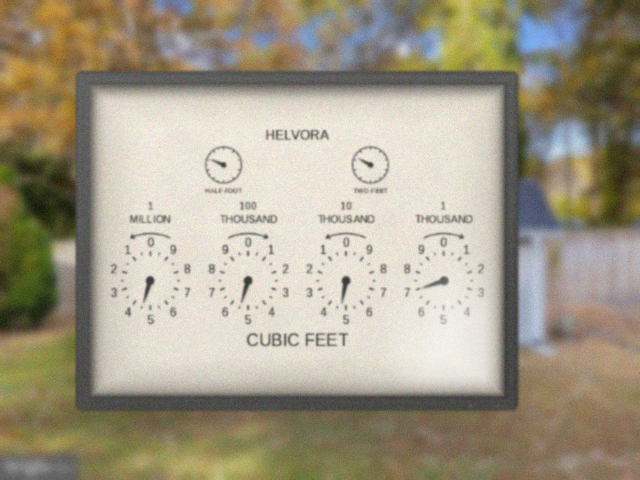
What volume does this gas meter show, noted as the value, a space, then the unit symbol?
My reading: 454700 ft³
